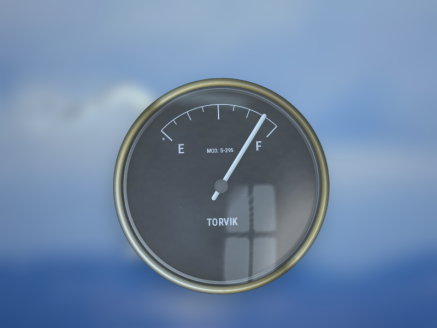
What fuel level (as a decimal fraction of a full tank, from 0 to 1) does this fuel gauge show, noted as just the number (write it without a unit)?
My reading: 0.875
